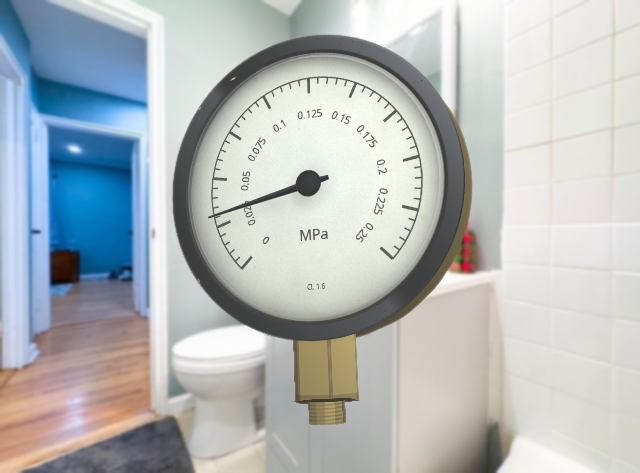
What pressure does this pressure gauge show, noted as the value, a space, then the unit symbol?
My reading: 0.03 MPa
